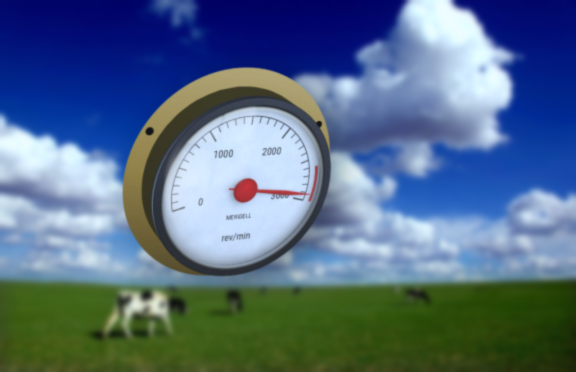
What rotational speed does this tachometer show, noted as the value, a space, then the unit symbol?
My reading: 2900 rpm
